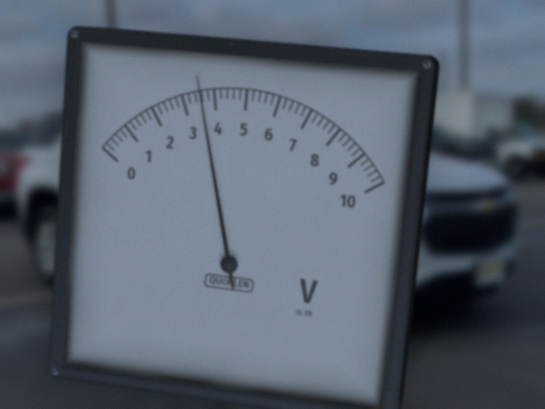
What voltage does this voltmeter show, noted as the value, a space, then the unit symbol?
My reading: 3.6 V
